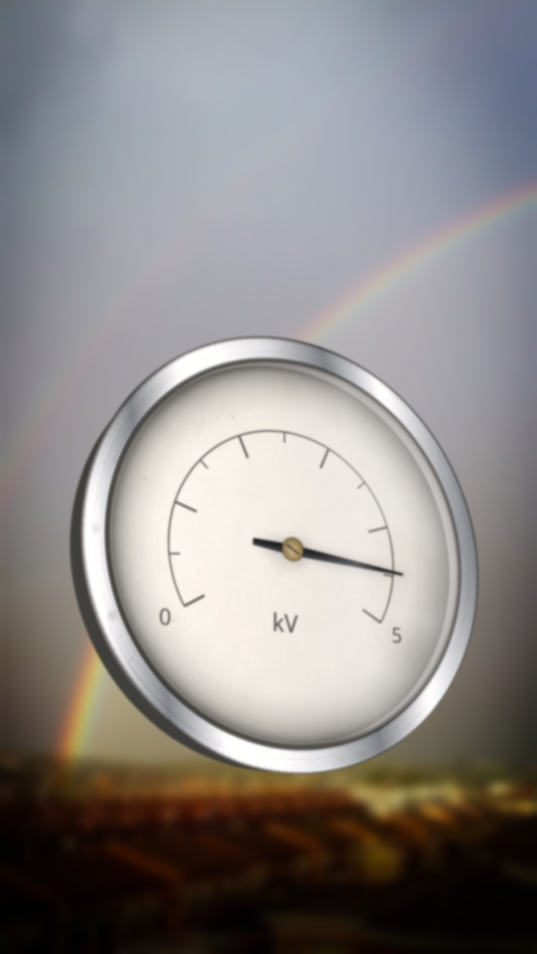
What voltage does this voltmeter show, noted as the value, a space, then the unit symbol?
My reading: 4.5 kV
